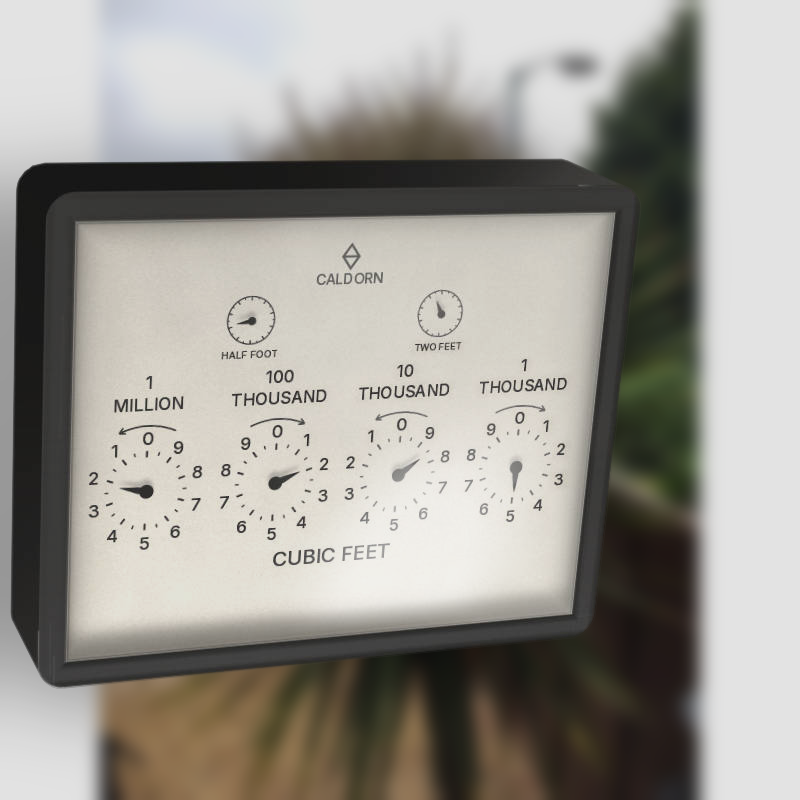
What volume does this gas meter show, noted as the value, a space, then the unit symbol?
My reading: 218500 ft³
